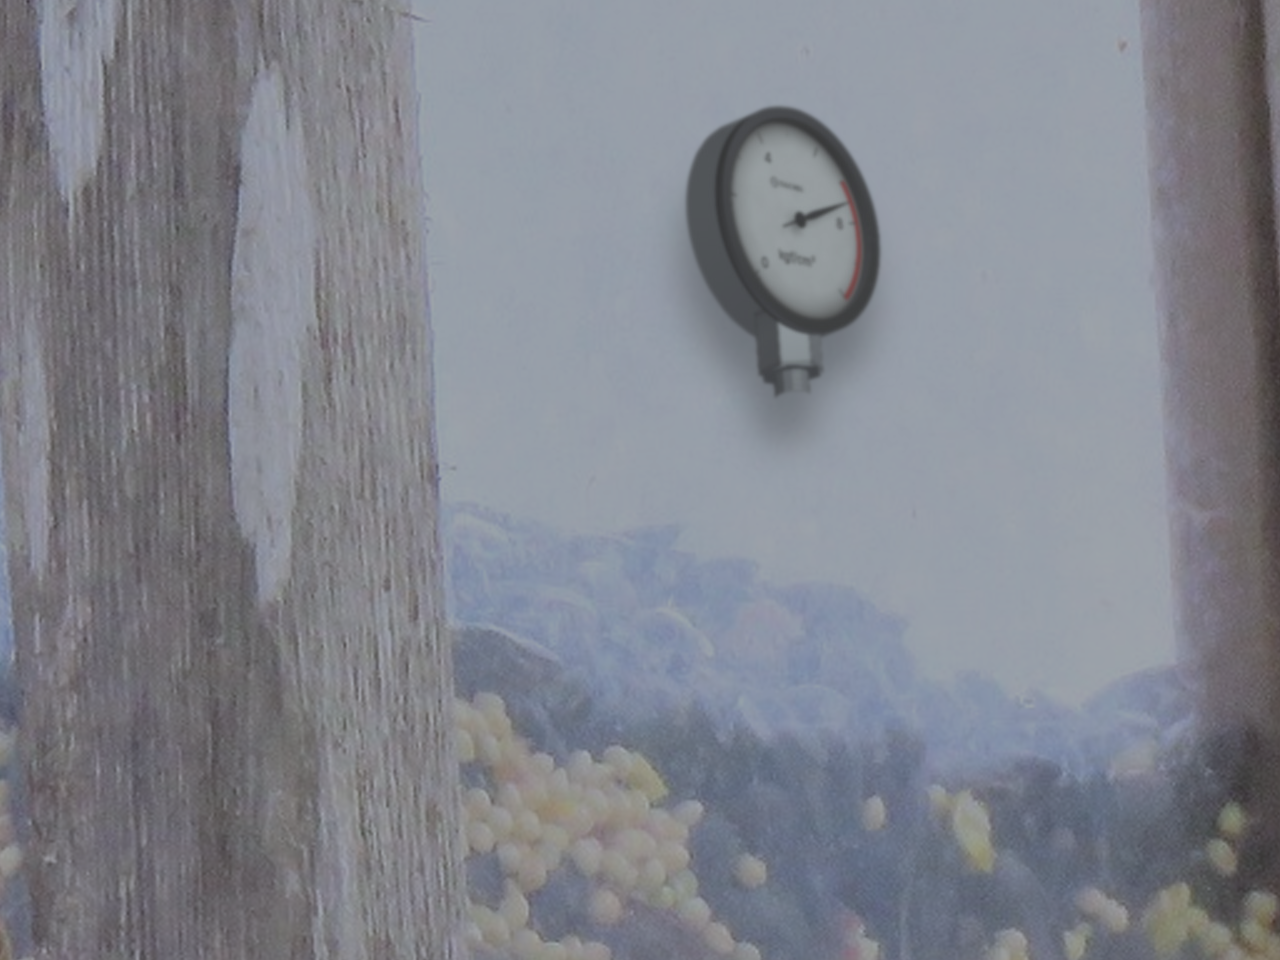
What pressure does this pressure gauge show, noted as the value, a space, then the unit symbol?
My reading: 7.5 kg/cm²
